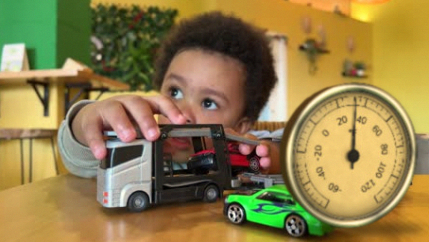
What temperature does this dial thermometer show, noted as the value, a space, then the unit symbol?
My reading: 32 °F
